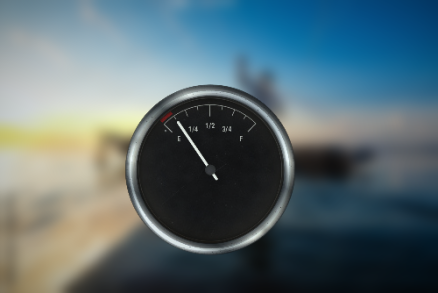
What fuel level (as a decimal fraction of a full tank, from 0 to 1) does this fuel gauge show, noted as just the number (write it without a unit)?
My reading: 0.125
